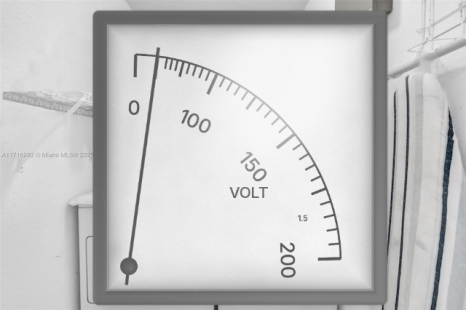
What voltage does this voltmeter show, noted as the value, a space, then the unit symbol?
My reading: 50 V
